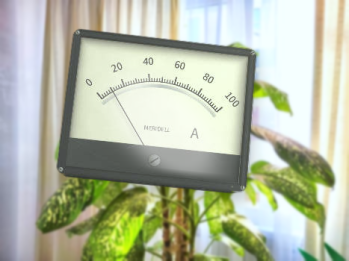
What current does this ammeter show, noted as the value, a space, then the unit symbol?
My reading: 10 A
